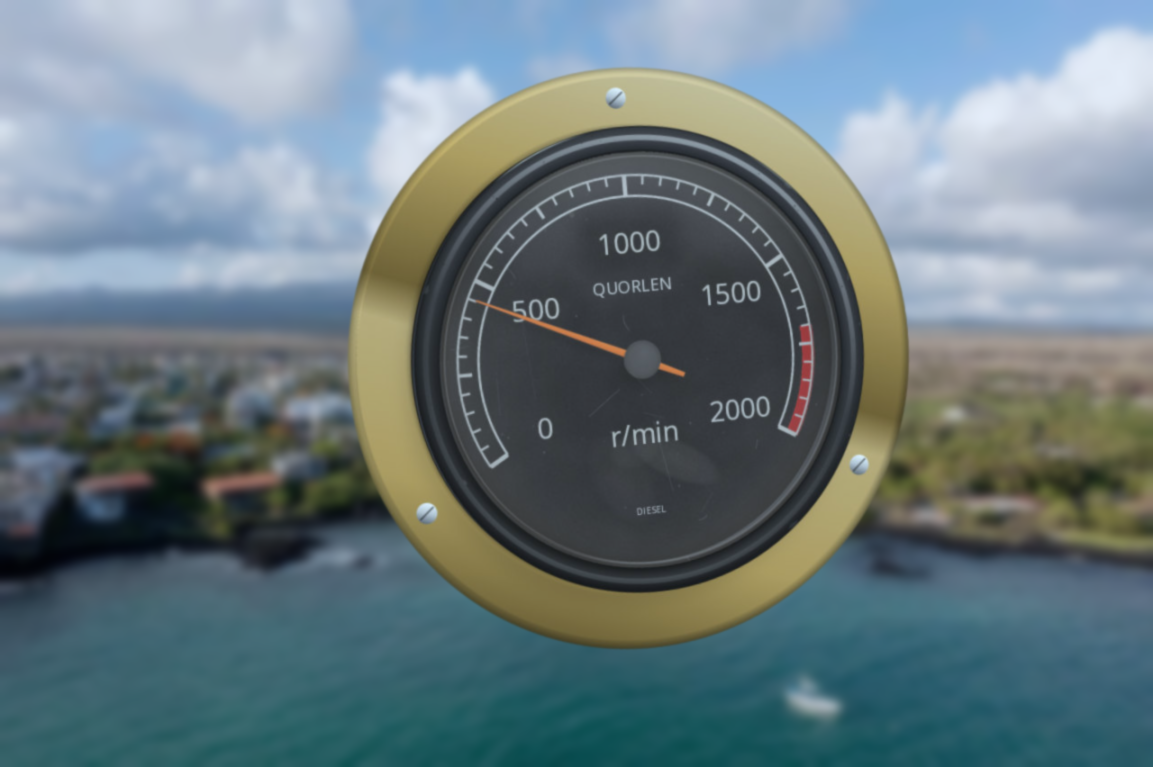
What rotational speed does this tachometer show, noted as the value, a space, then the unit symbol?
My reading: 450 rpm
